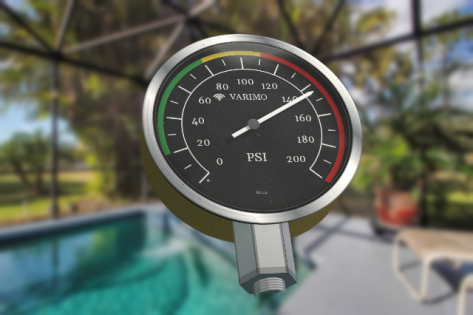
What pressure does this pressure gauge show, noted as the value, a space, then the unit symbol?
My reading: 145 psi
